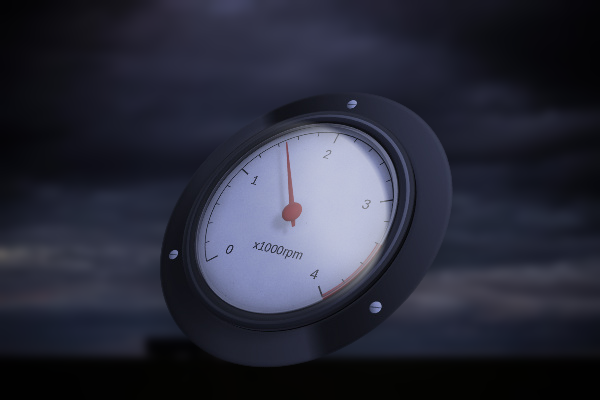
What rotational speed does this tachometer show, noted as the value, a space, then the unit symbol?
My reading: 1500 rpm
